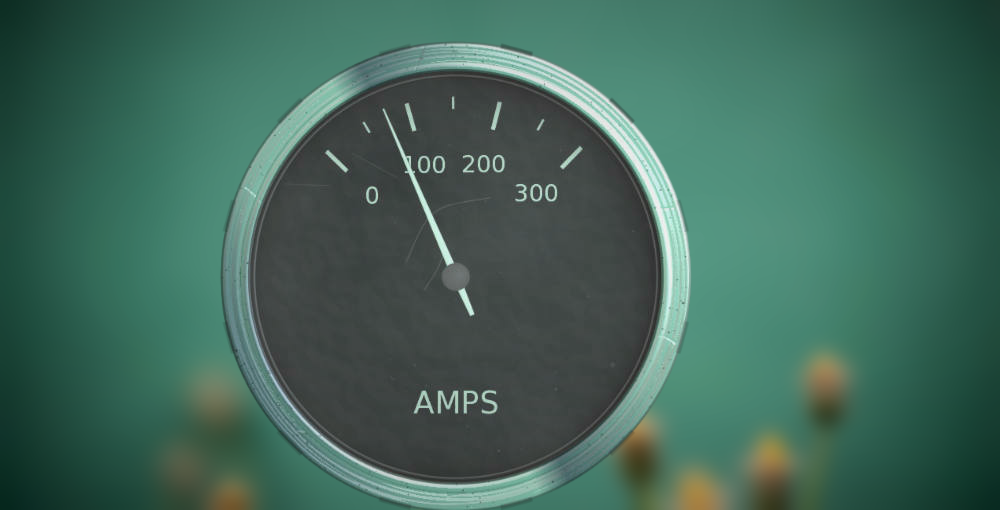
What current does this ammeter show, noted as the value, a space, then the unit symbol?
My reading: 75 A
